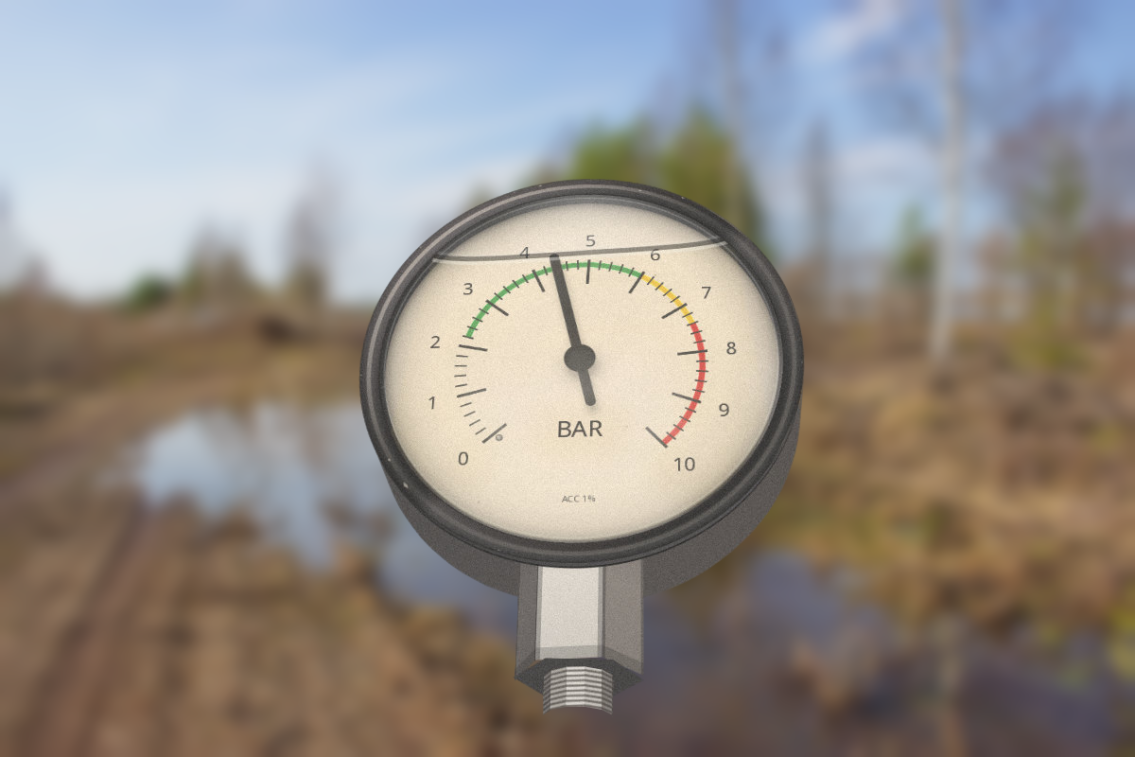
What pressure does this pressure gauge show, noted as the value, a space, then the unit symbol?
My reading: 4.4 bar
